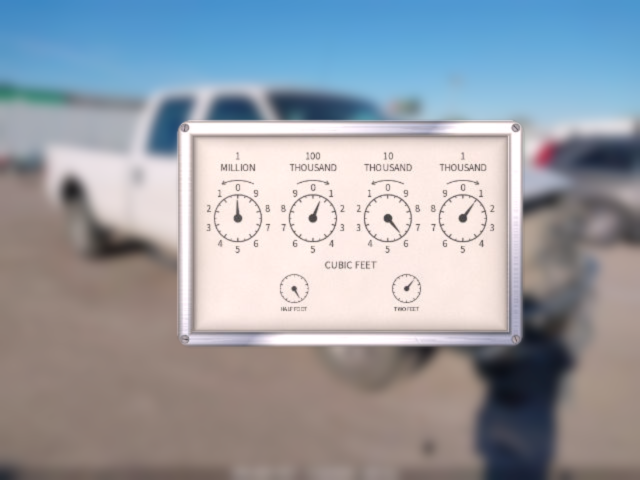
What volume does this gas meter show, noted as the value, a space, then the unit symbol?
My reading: 6100 ft³
